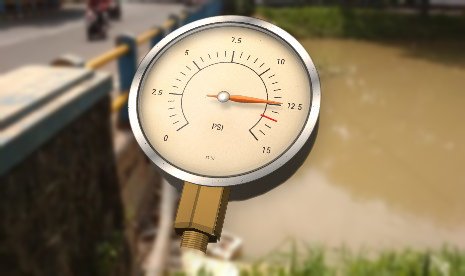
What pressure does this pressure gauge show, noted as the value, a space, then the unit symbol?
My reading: 12.5 psi
